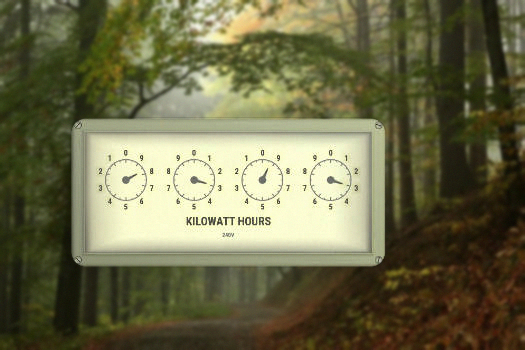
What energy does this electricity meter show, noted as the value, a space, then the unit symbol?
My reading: 8293 kWh
